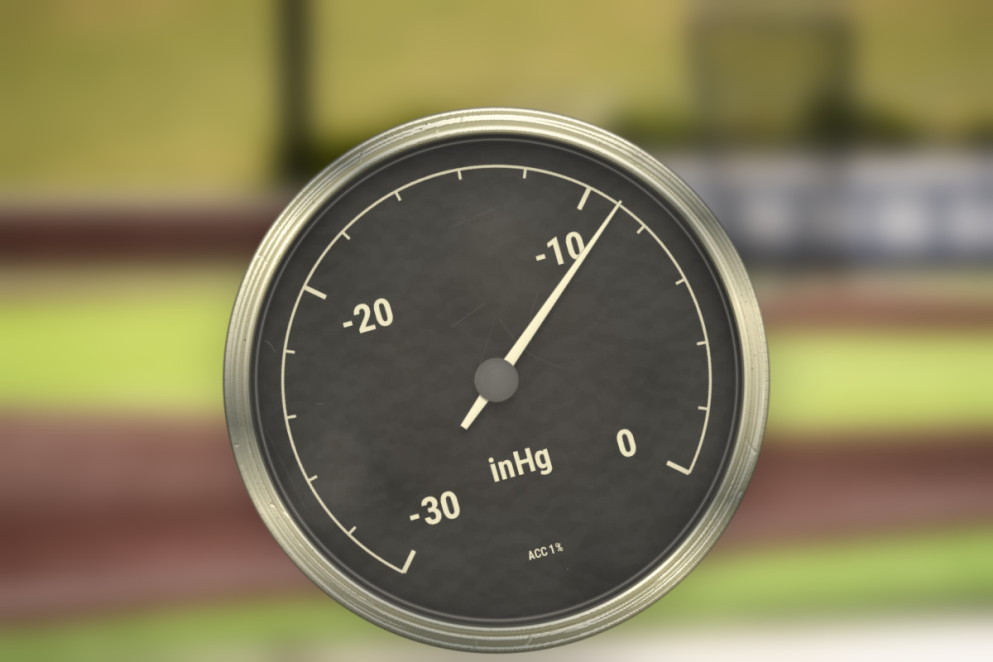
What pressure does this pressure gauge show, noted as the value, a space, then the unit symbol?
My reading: -9 inHg
